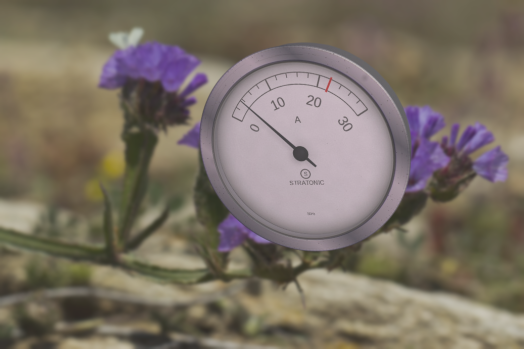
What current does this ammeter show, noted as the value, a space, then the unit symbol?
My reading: 4 A
